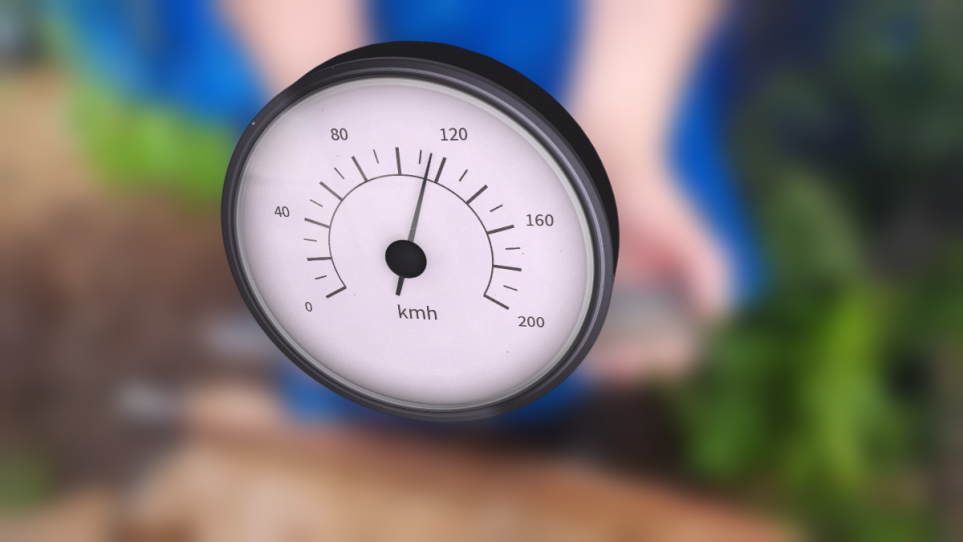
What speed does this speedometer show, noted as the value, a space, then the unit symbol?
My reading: 115 km/h
